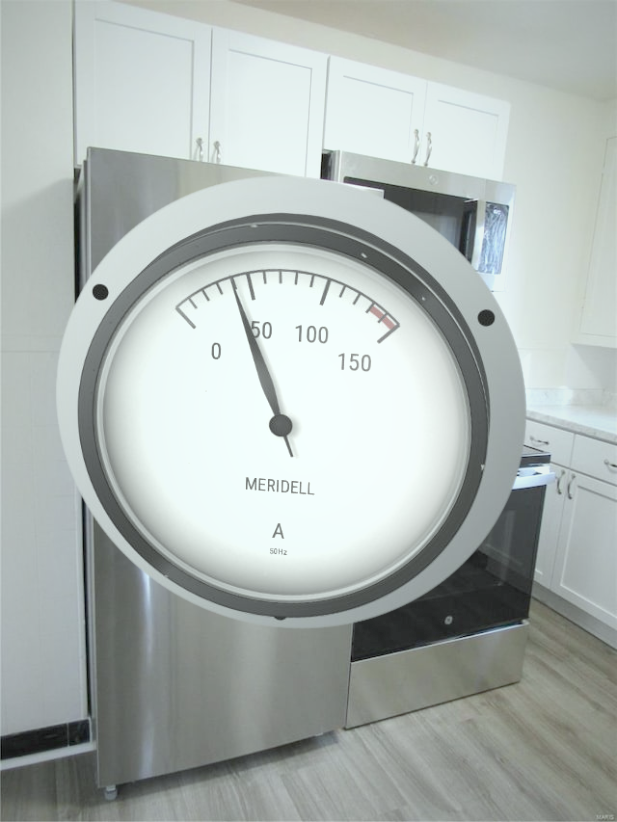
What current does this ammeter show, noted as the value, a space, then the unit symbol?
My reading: 40 A
